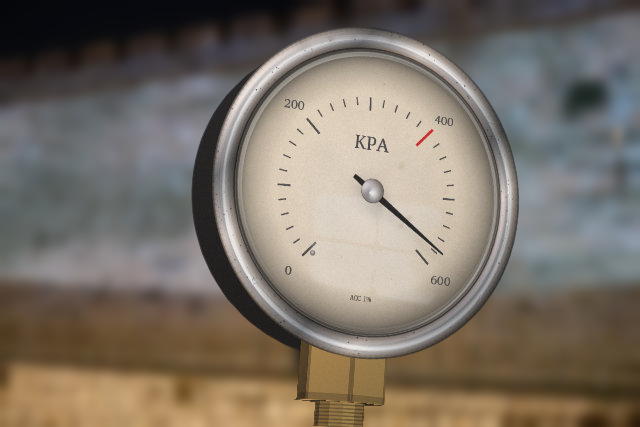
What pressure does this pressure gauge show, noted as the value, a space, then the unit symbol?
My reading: 580 kPa
